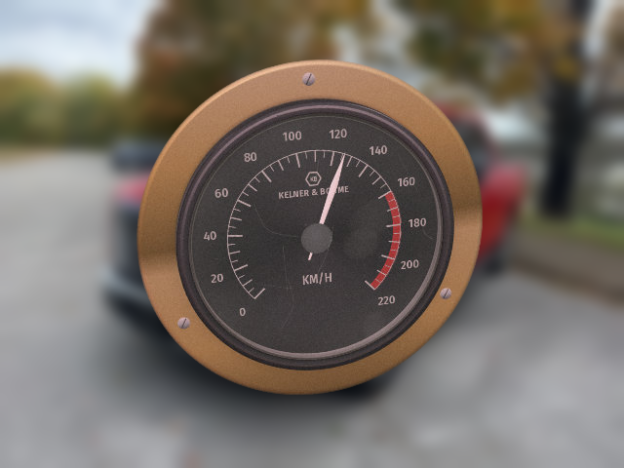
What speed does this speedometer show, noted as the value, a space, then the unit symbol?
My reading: 125 km/h
